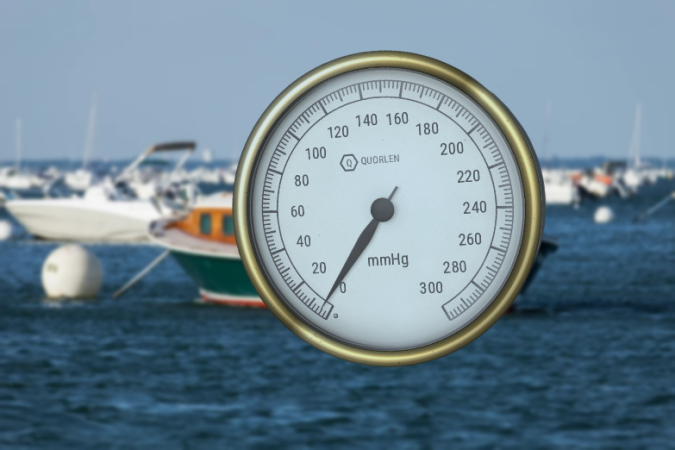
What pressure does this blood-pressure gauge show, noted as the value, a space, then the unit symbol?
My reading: 4 mmHg
